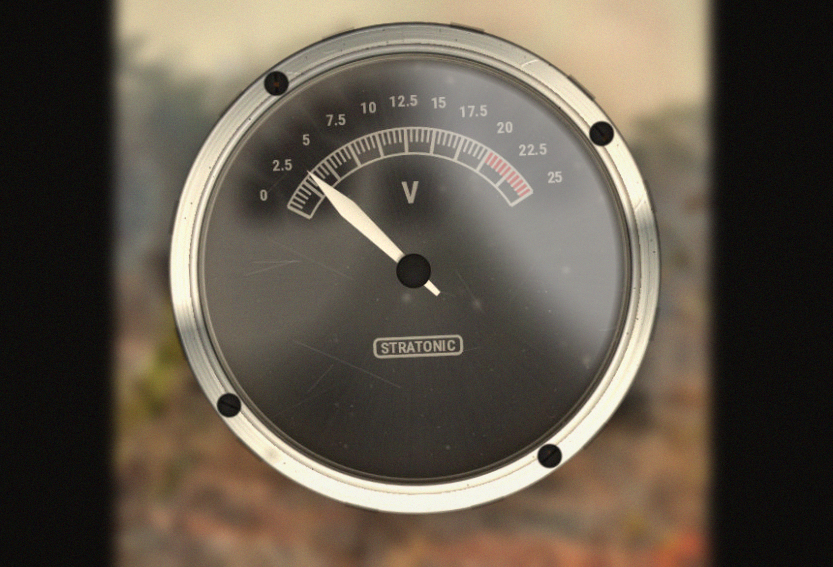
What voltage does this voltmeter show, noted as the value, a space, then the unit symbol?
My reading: 3.5 V
